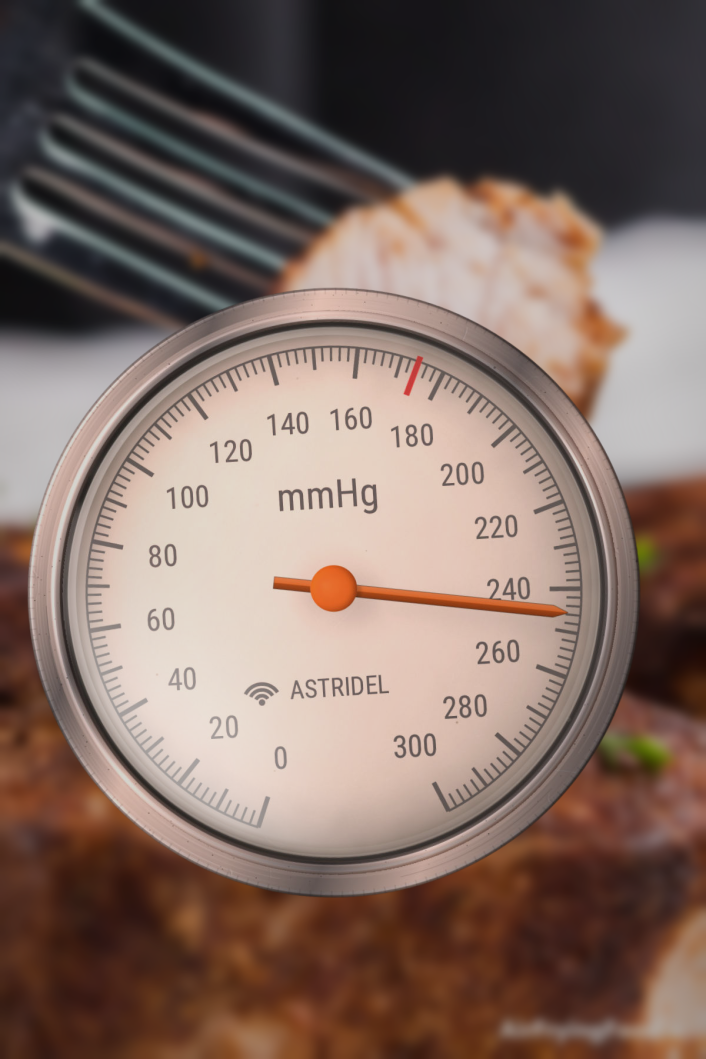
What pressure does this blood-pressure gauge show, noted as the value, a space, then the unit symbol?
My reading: 246 mmHg
